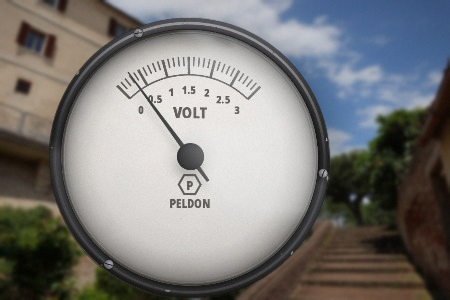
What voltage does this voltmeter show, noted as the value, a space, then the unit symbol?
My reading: 0.3 V
